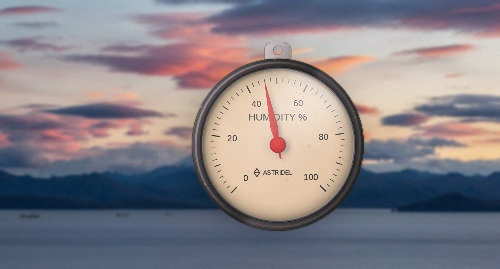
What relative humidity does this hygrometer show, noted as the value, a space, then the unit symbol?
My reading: 46 %
